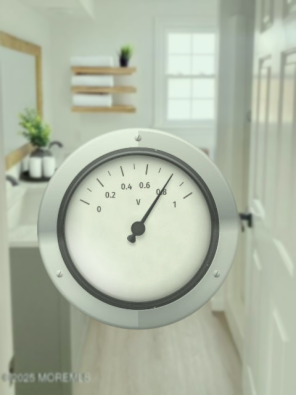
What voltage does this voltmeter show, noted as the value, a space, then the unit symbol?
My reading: 0.8 V
